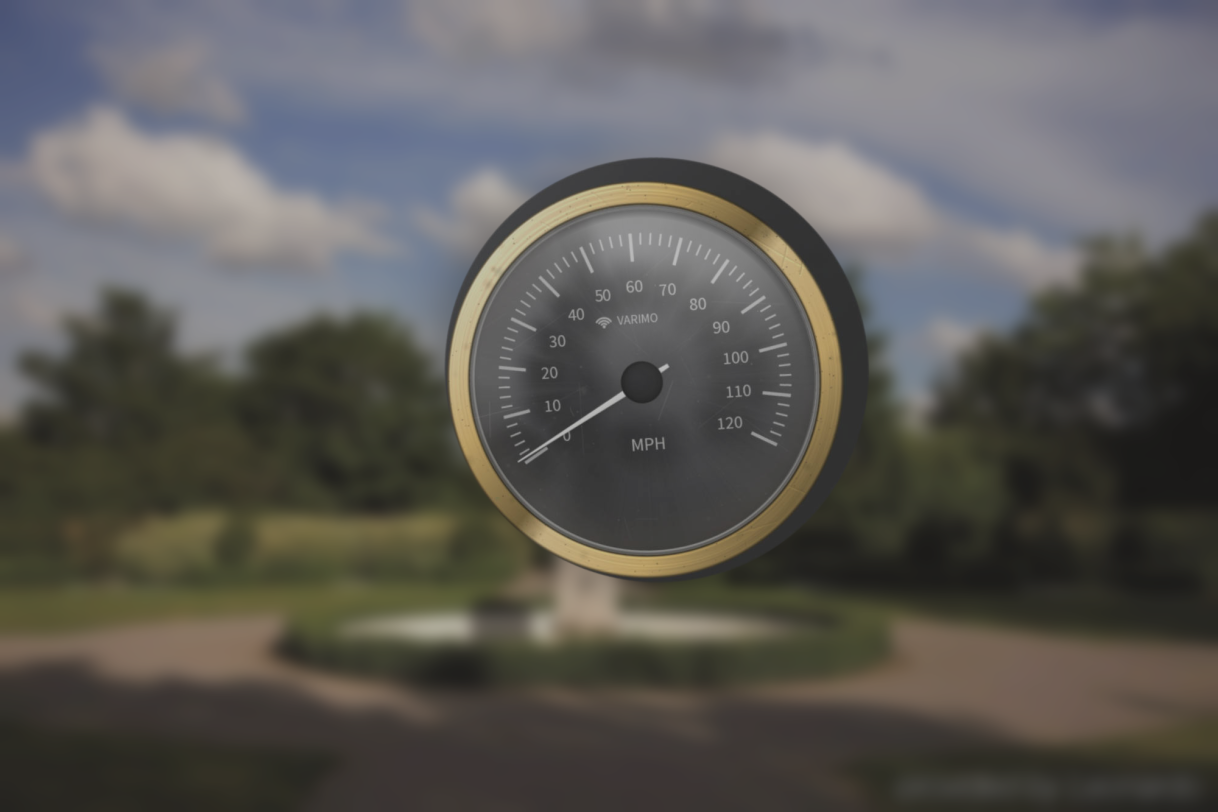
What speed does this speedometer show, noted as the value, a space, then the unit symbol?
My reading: 1 mph
